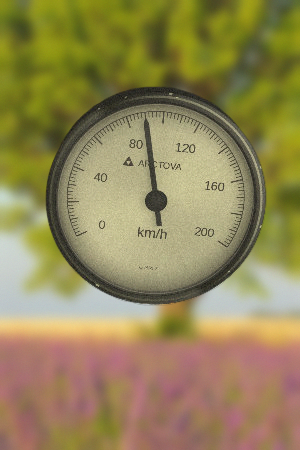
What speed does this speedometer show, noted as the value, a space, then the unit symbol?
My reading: 90 km/h
